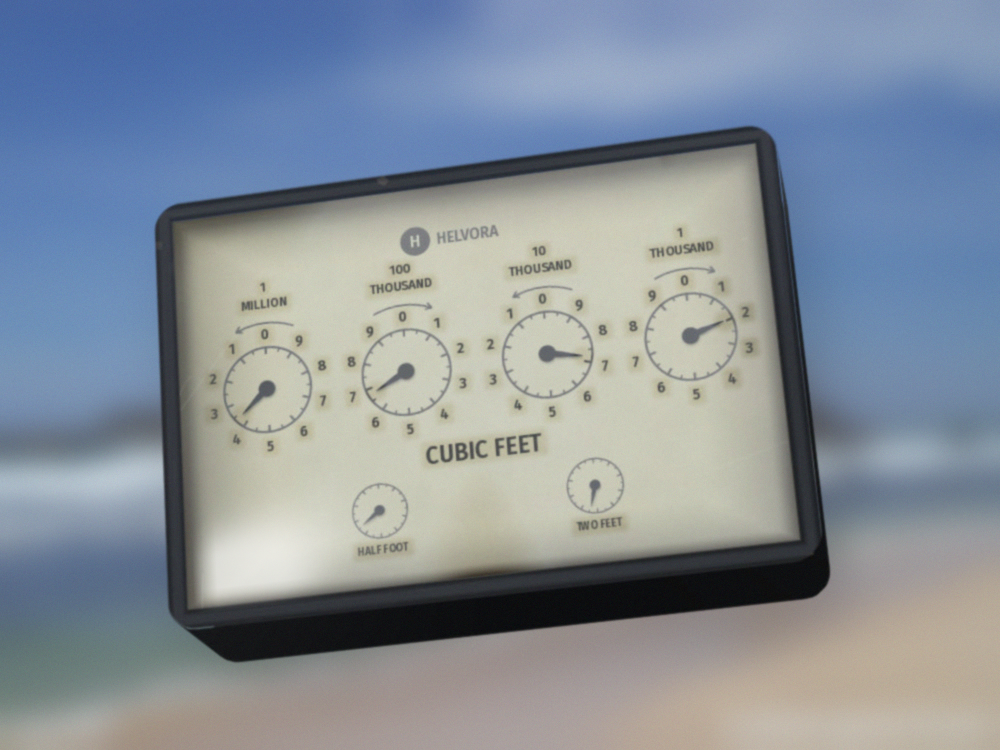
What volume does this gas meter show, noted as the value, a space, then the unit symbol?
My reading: 367200 ft³
